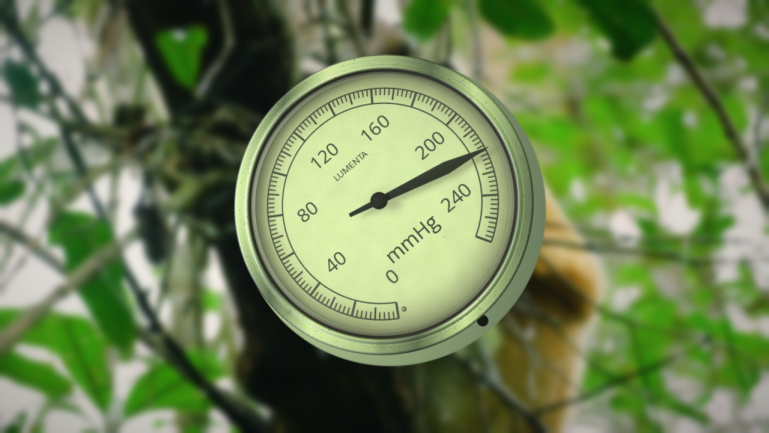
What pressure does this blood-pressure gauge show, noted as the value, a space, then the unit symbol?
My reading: 220 mmHg
